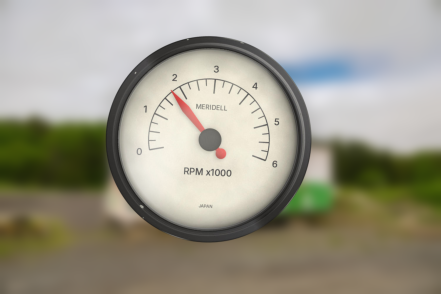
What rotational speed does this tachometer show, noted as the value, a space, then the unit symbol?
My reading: 1750 rpm
